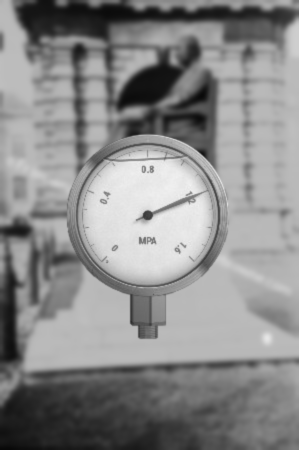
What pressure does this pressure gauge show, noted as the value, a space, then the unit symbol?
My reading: 1.2 MPa
